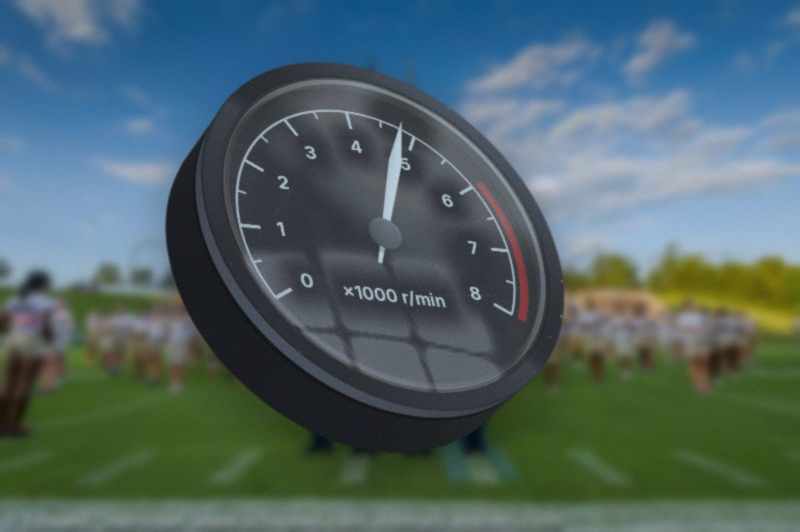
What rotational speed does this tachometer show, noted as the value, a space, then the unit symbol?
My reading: 4750 rpm
